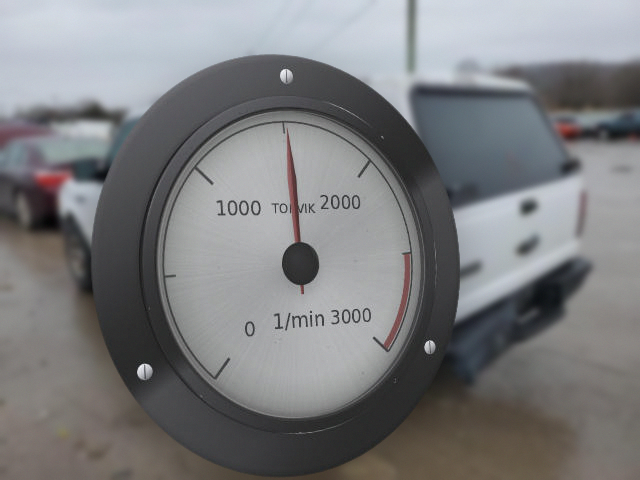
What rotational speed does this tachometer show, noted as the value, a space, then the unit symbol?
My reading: 1500 rpm
